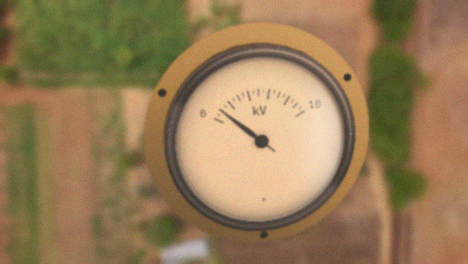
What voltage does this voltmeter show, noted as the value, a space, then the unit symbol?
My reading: 1 kV
